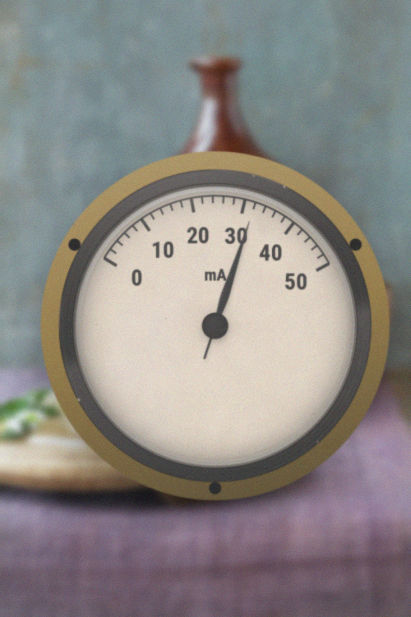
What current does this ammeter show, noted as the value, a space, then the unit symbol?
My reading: 32 mA
